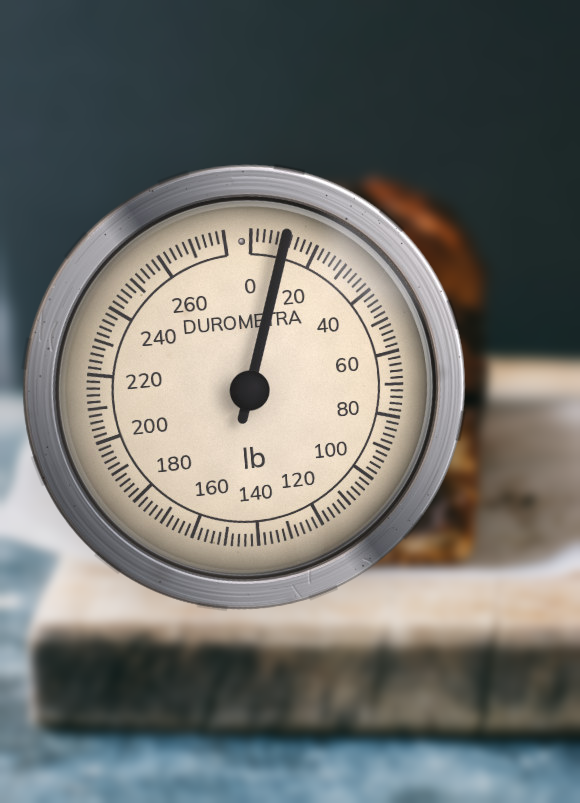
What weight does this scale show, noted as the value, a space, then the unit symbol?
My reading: 10 lb
